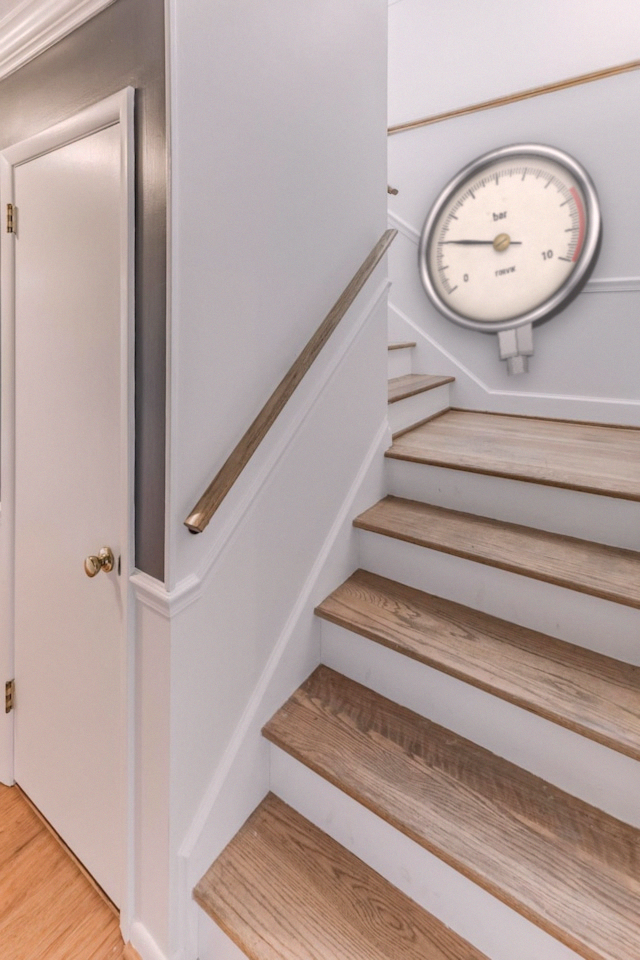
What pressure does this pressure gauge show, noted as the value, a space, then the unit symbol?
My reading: 2 bar
